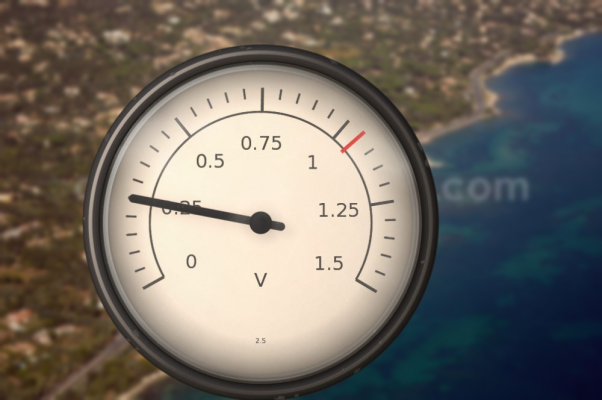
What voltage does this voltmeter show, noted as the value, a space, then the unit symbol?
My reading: 0.25 V
